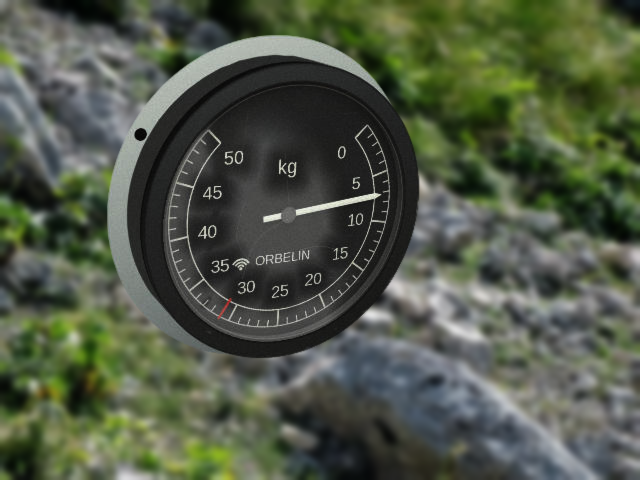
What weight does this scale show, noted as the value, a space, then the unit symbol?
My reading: 7 kg
